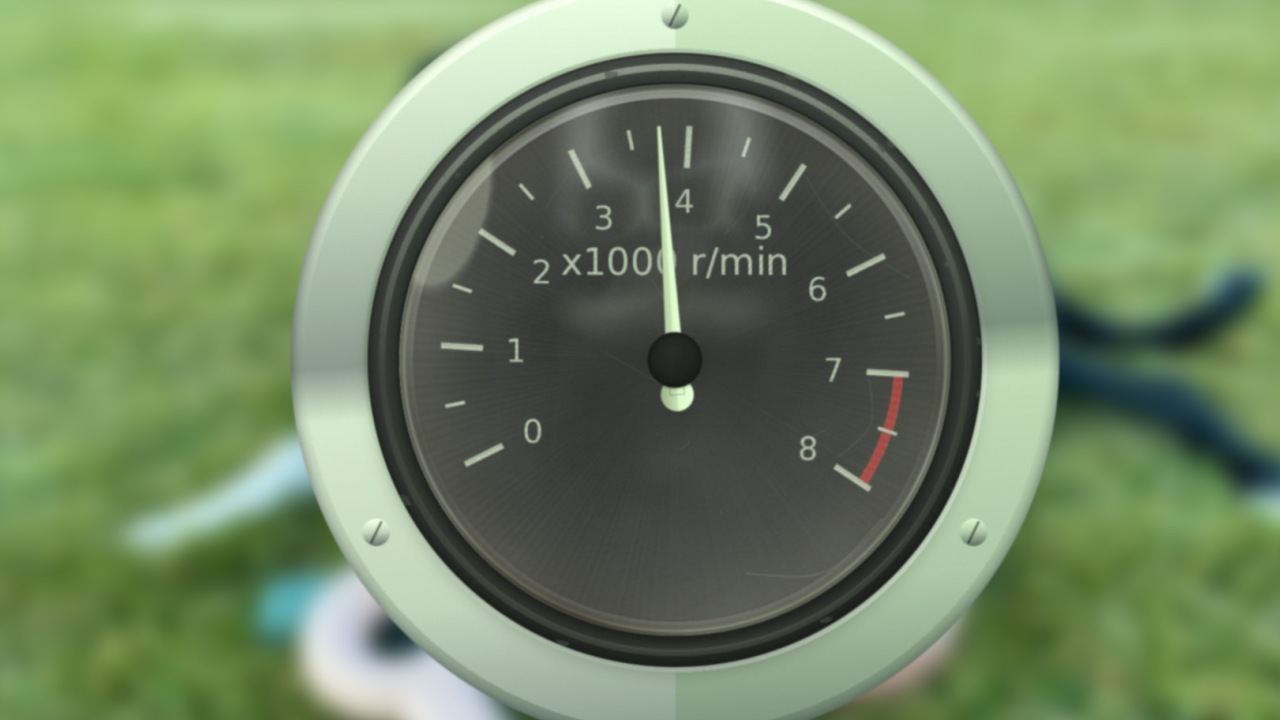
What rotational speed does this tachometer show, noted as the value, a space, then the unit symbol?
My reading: 3750 rpm
